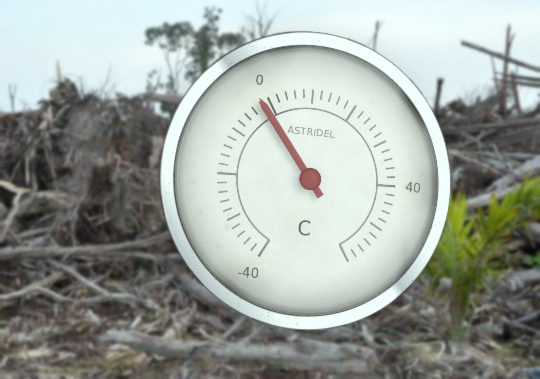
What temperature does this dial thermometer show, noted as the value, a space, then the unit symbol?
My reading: -2 °C
